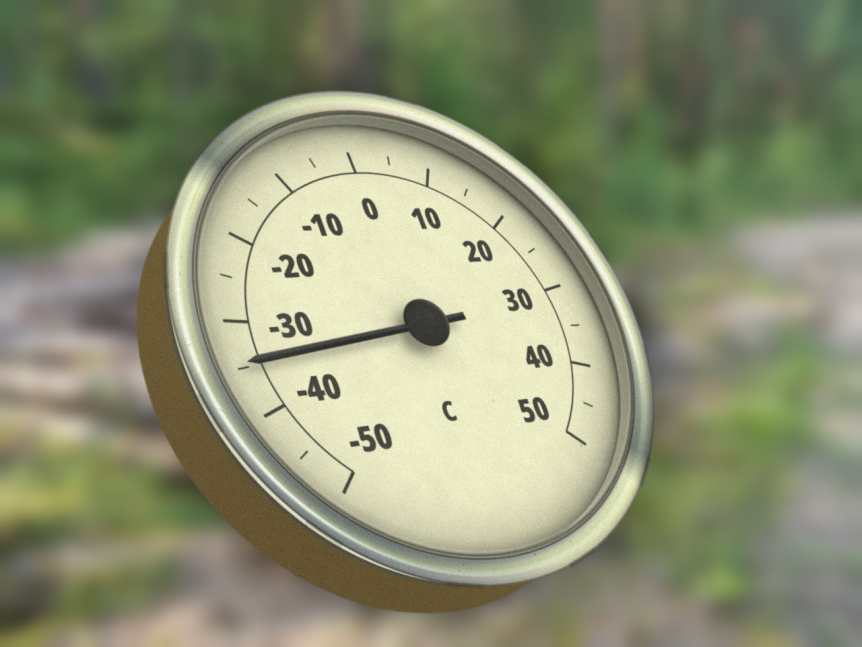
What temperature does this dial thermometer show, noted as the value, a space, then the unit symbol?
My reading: -35 °C
